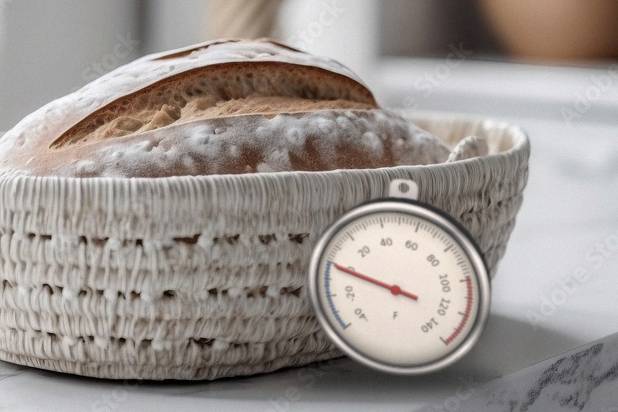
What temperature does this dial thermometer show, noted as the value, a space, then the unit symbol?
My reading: 0 °F
